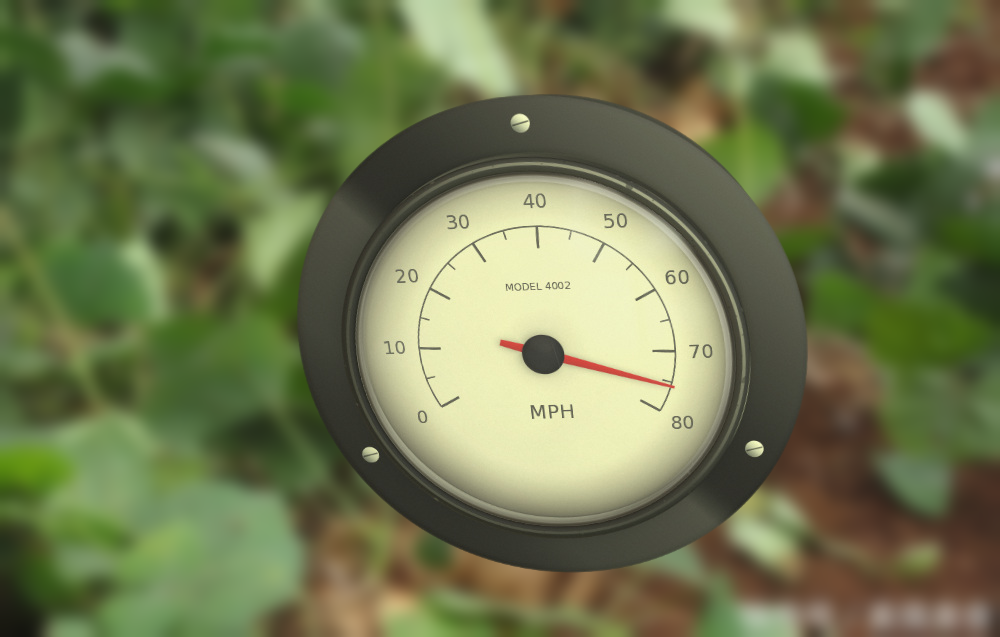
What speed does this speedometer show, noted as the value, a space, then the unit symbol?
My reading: 75 mph
